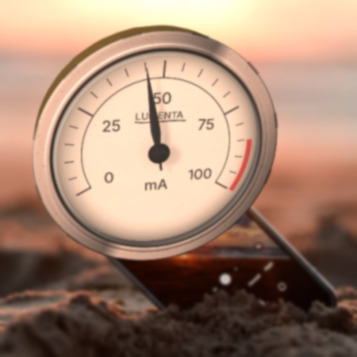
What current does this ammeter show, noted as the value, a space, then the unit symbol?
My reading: 45 mA
